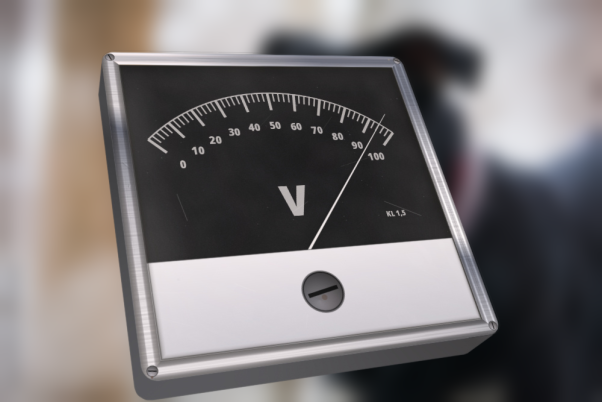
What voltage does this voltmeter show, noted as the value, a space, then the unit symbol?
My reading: 94 V
